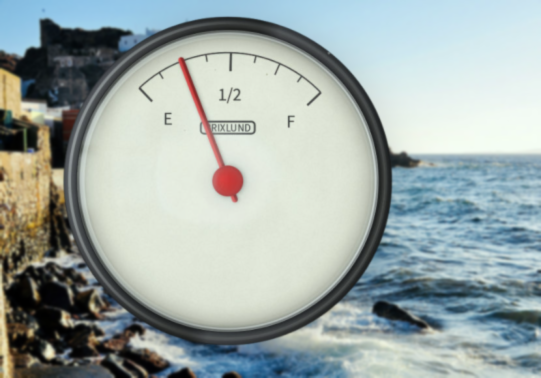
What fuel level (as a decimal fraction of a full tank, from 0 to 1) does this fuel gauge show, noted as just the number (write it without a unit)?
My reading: 0.25
